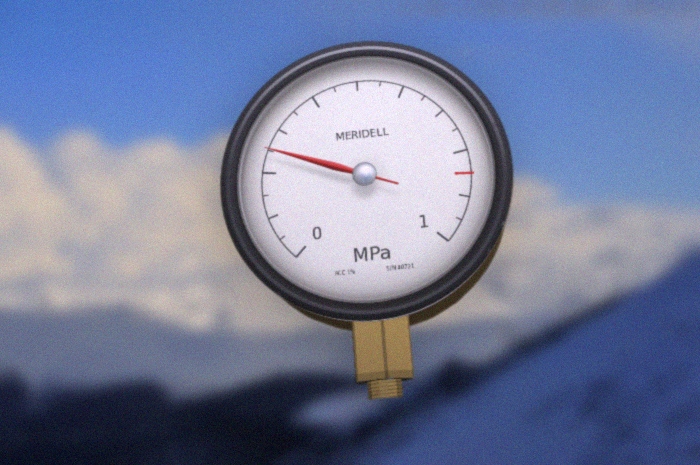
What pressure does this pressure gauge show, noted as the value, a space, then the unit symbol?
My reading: 0.25 MPa
